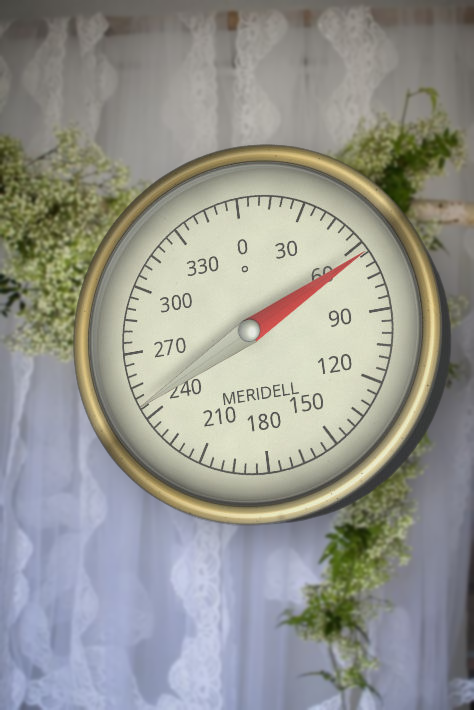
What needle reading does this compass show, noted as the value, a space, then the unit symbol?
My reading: 65 °
